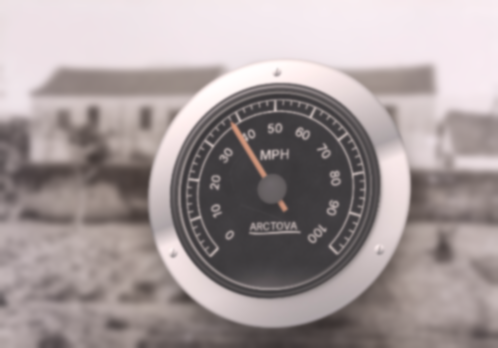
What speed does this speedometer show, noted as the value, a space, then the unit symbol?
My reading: 38 mph
